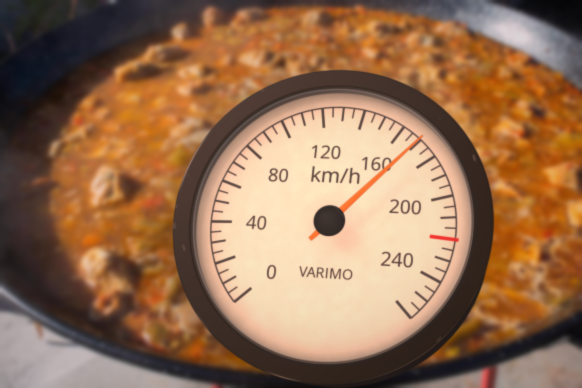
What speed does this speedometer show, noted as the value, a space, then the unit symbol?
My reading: 170 km/h
